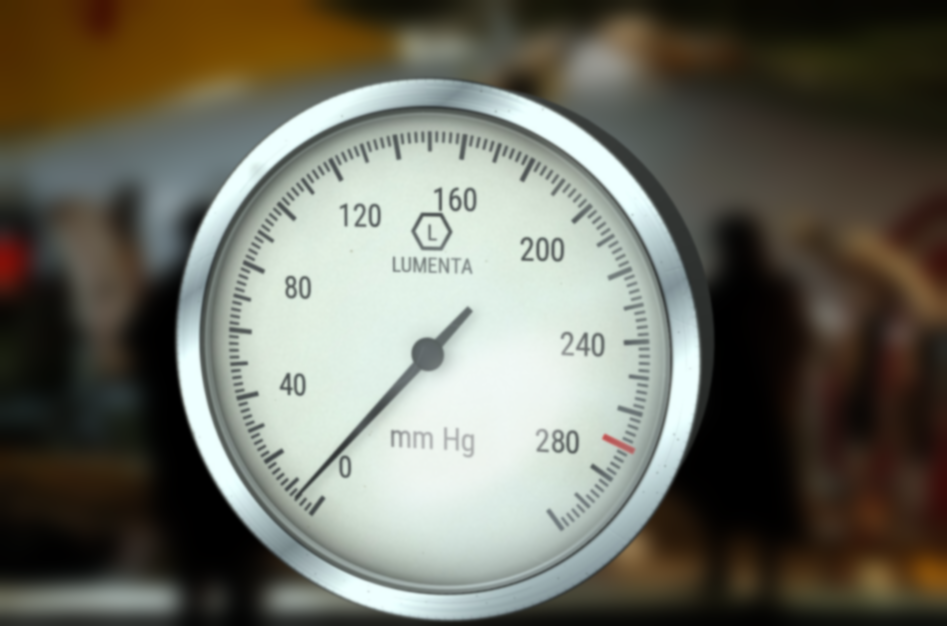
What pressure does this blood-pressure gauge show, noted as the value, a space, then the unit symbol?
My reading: 6 mmHg
